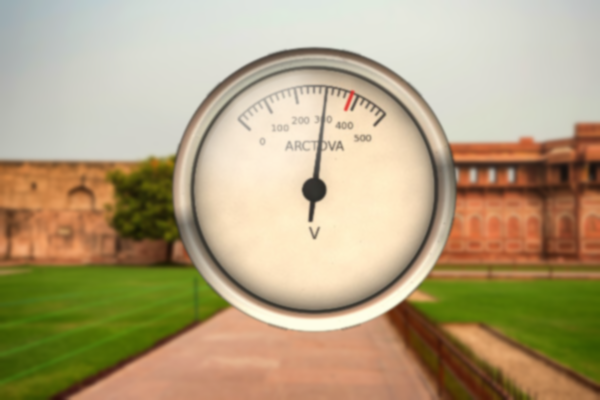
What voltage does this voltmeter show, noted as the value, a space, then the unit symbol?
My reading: 300 V
